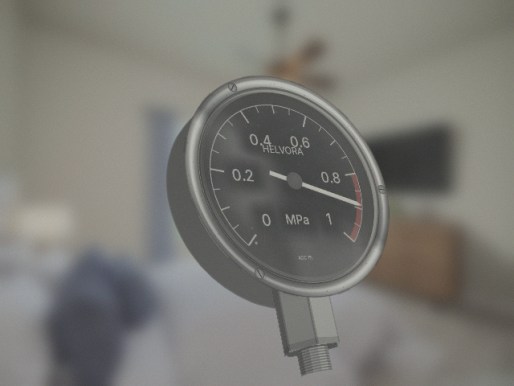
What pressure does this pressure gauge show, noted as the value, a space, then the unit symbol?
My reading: 0.9 MPa
